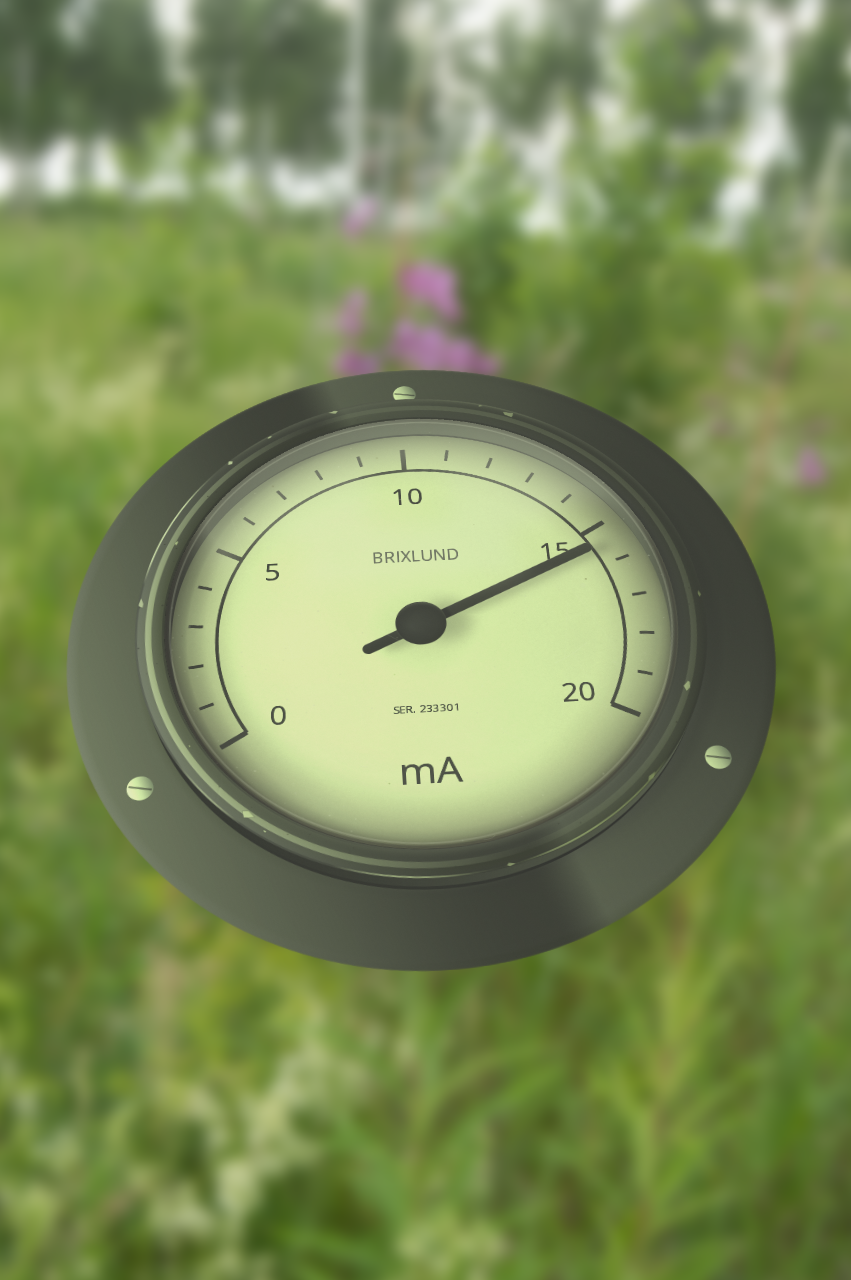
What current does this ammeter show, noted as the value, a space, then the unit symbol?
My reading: 15.5 mA
